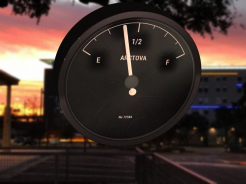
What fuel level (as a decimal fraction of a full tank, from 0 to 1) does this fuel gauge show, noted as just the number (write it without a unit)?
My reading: 0.375
